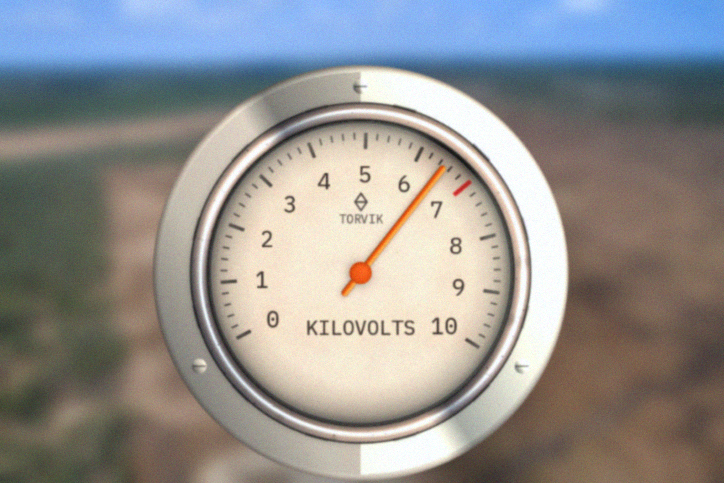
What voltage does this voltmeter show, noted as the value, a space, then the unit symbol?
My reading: 6.5 kV
